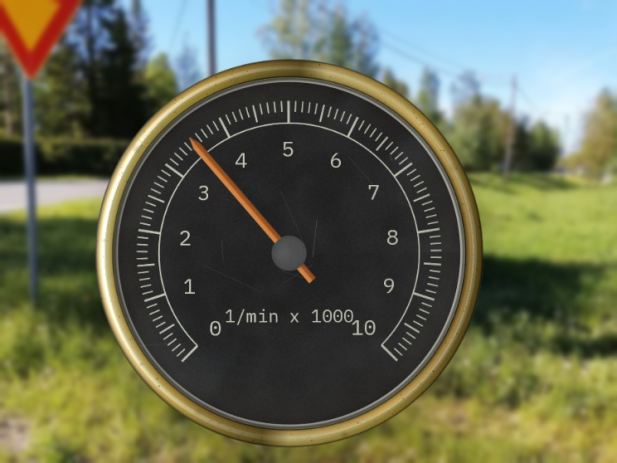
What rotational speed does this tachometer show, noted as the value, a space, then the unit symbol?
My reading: 3500 rpm
